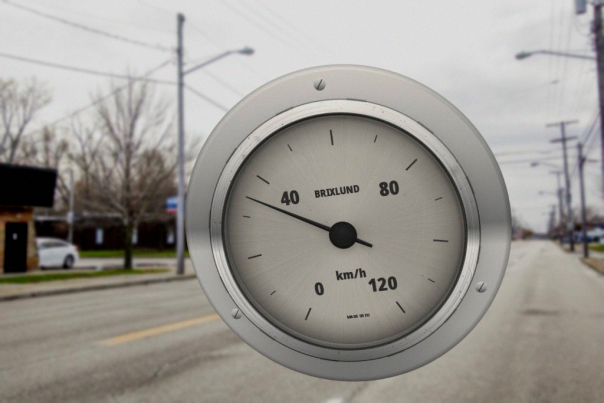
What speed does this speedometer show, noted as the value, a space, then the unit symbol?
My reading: 35 km/h
